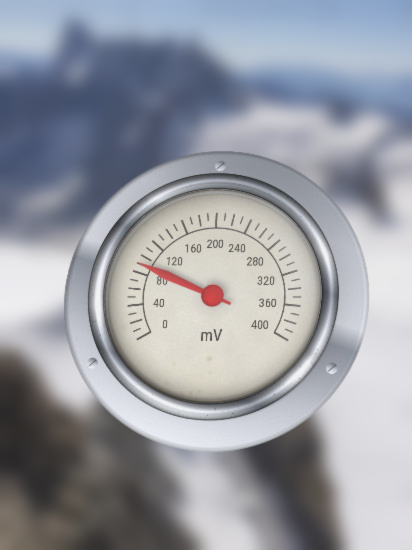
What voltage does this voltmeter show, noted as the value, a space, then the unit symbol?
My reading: 90 mV
